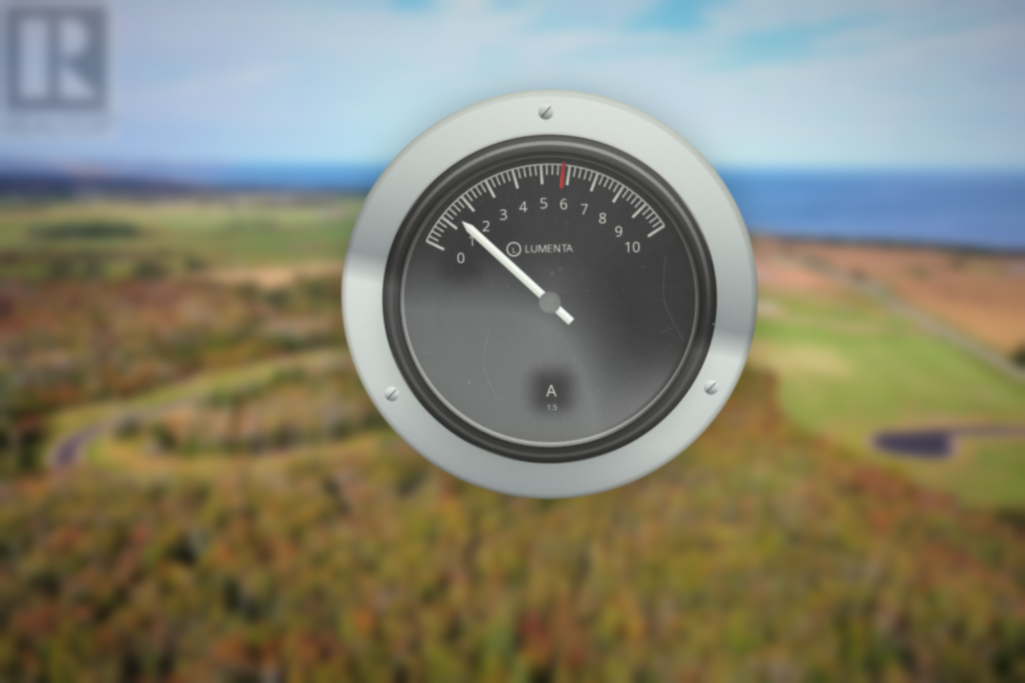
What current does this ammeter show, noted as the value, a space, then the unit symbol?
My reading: 1.4 A
